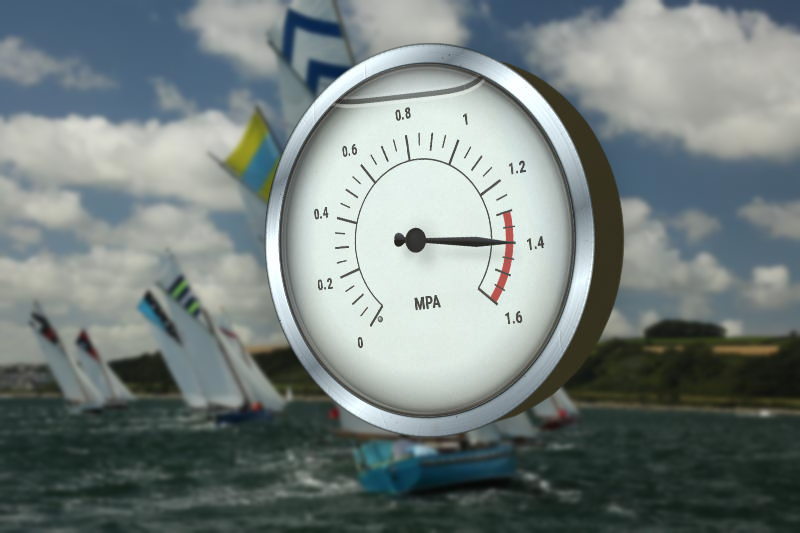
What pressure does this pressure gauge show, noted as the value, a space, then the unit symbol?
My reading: 1.4 MPa
